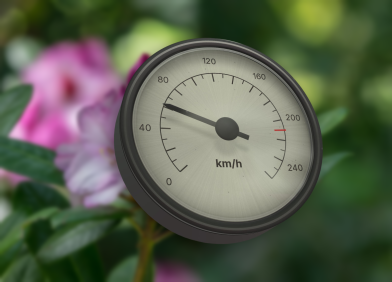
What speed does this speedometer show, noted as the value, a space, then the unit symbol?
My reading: 60 km/h
